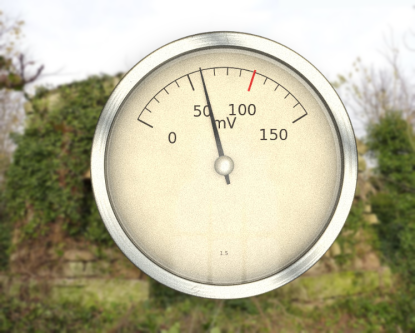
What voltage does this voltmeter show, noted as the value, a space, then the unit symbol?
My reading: 60 mV
